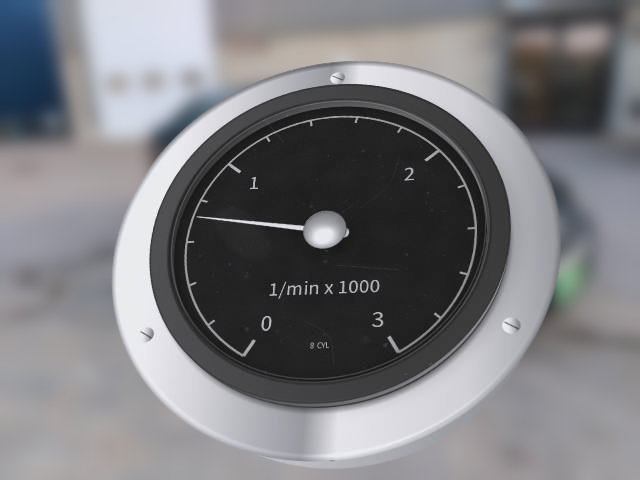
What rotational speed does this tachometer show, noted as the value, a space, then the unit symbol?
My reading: 700 rpm
